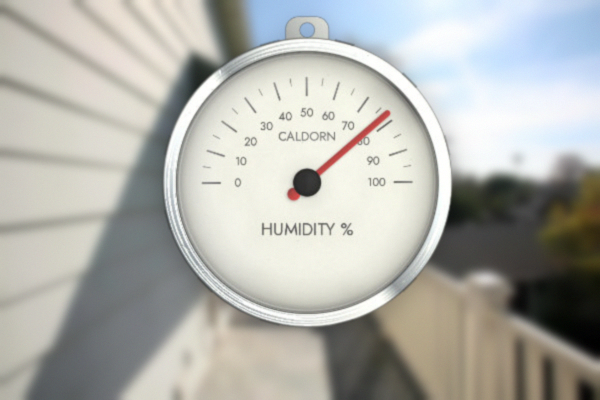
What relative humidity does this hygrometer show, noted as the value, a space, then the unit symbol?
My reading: 77.5 %
